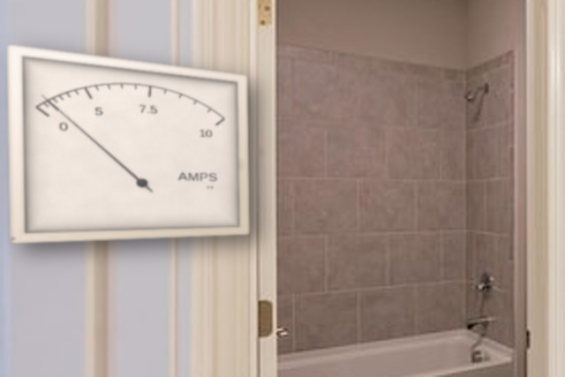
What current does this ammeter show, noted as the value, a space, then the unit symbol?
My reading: 2.5 A
